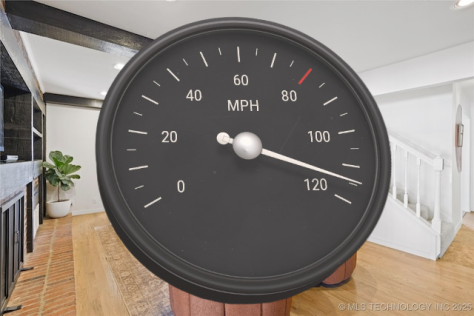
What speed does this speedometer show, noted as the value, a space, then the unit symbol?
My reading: 115 mph
